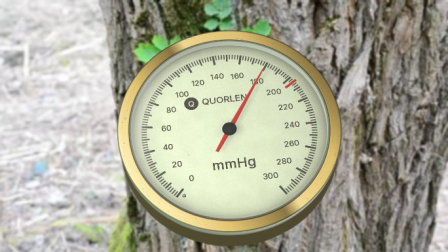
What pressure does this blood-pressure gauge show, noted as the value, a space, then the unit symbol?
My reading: 180 mmHg
